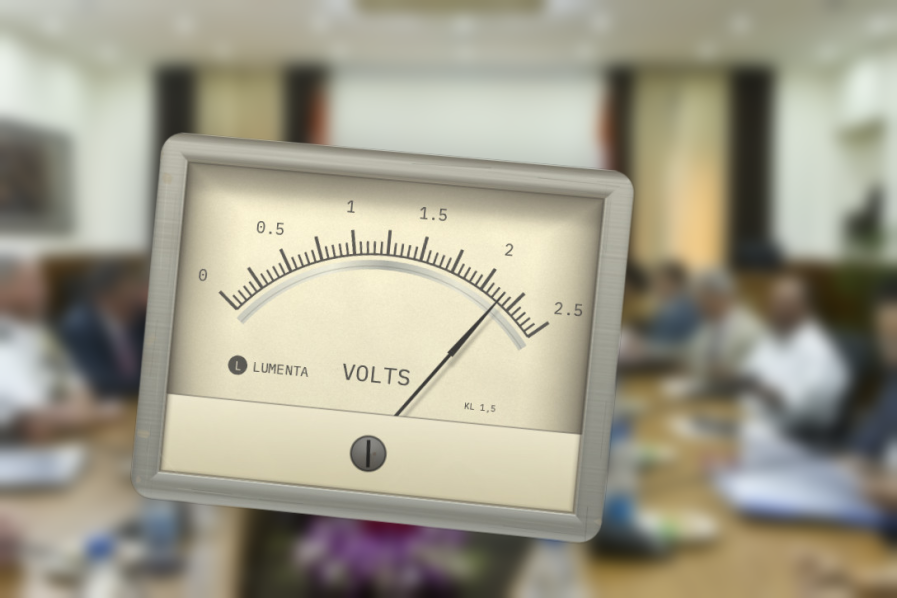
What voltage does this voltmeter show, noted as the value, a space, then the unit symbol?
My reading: 2.15 V
